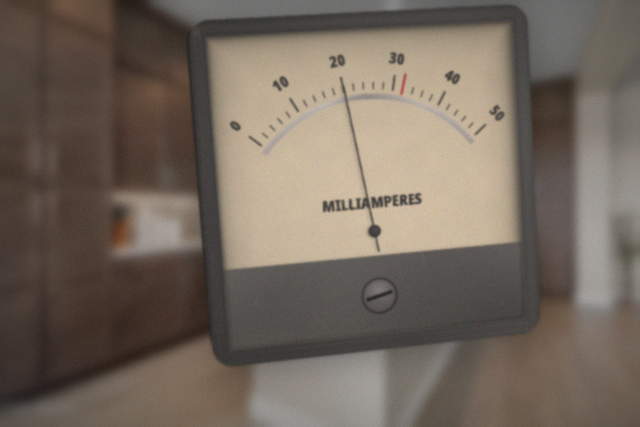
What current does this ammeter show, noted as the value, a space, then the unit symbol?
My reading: 20 mA
